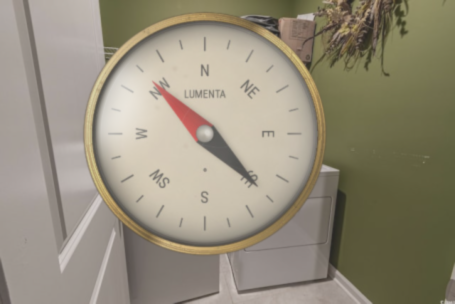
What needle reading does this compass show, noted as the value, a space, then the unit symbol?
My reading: 315 °
